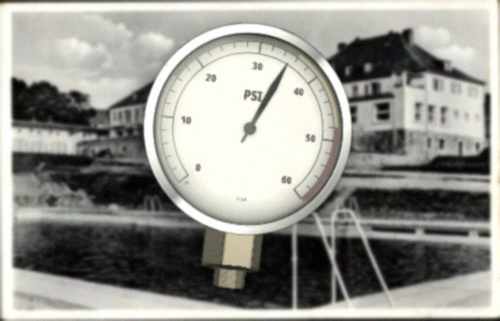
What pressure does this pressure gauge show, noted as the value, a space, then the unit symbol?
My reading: 35 psi
